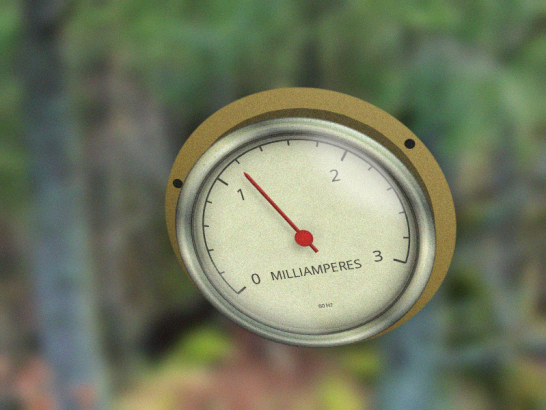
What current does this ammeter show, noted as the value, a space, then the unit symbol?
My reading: 1.2 mA
